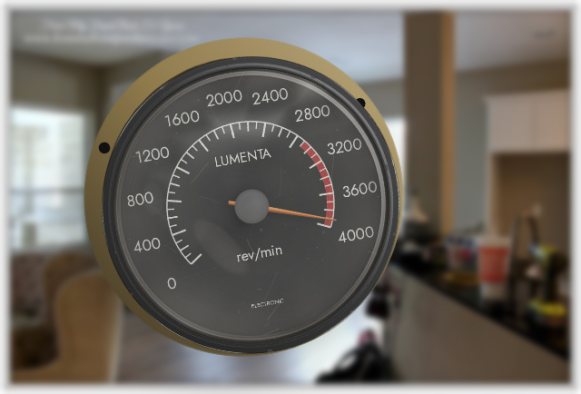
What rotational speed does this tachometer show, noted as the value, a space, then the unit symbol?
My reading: 3900 rpm
